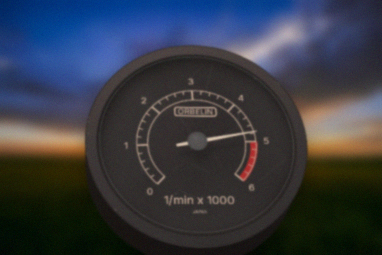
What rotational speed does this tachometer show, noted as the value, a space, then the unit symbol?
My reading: 4800 rpm
